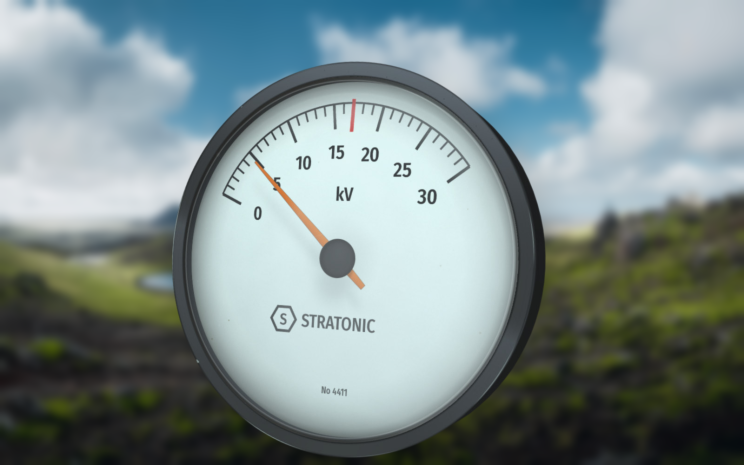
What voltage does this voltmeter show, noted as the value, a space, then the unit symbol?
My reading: 5 kV
